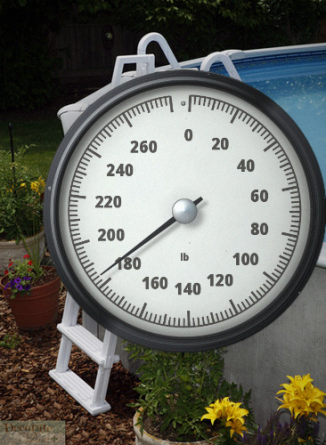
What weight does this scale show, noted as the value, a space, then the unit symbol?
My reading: 184 lb
